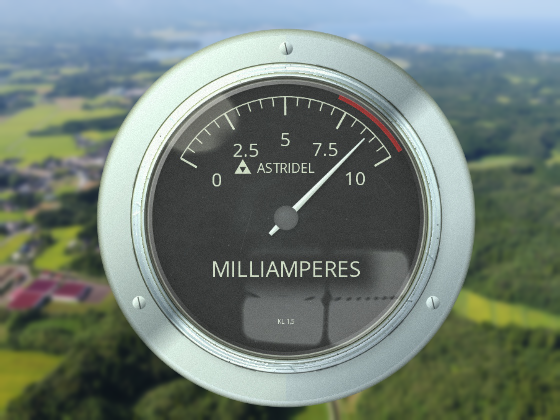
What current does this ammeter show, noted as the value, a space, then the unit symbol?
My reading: 8.75 mA
